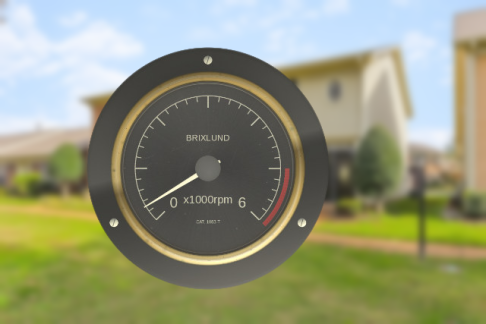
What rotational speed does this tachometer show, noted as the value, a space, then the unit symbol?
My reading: 300 rpm
